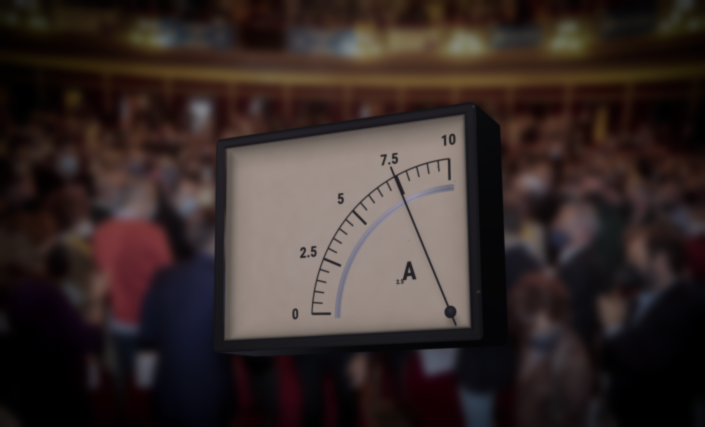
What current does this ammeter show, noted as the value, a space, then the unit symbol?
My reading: 7.5 A
